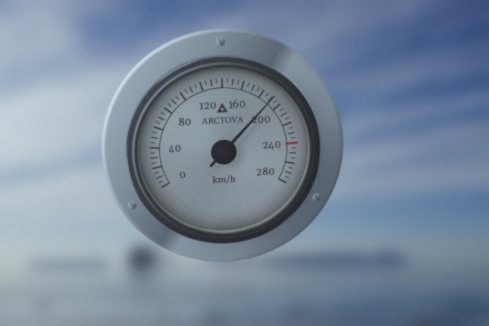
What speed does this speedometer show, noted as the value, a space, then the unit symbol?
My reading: 190 km/h
